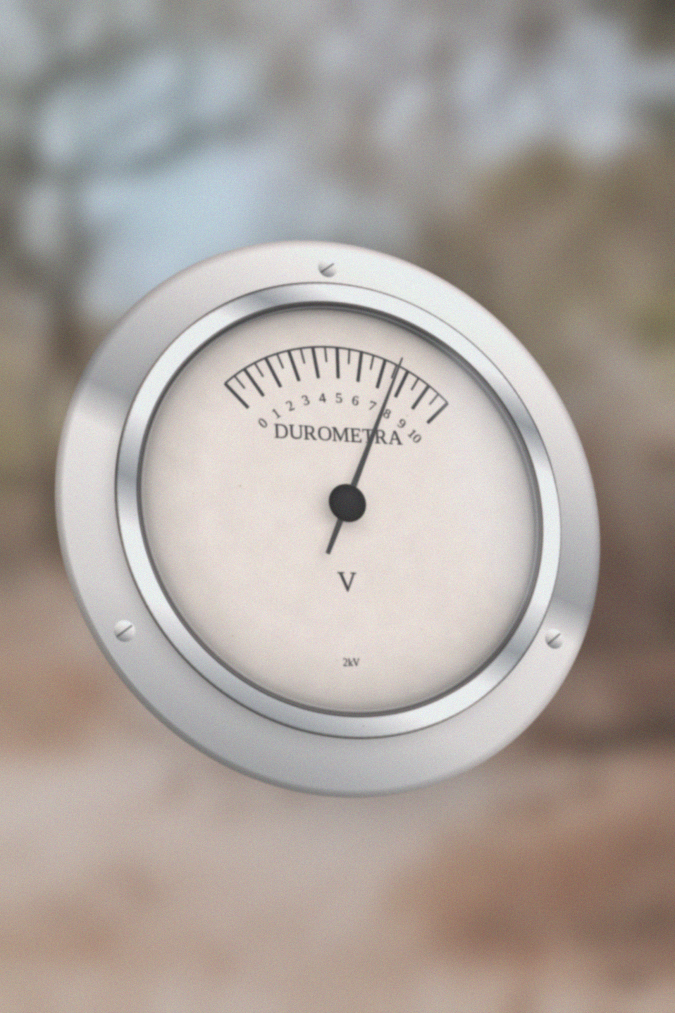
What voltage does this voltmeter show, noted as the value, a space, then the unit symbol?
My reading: 7.5 V
